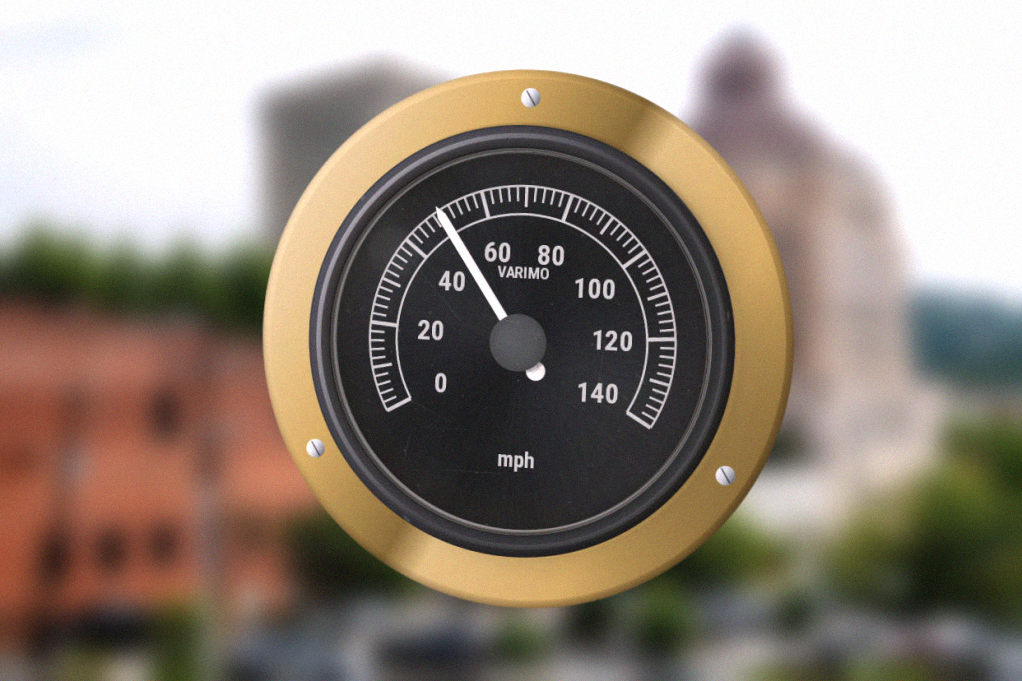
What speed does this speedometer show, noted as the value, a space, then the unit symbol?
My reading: 50 mph
